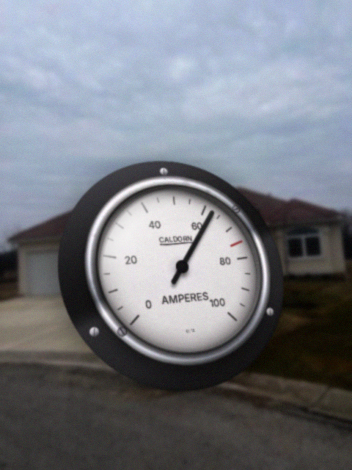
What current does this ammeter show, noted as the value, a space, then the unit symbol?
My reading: 62.5 A
